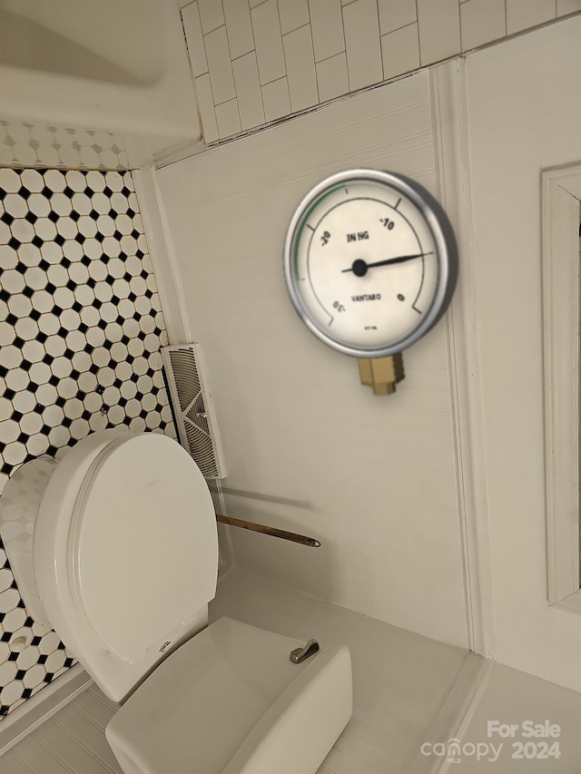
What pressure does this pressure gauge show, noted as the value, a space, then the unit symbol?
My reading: -5 inHg
